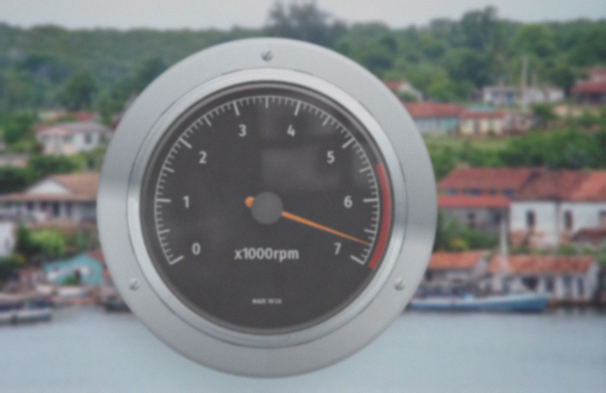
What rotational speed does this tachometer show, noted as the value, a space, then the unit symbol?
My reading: 6700 rpm
